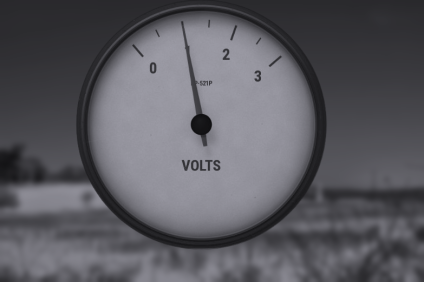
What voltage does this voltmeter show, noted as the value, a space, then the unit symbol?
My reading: 1 V
